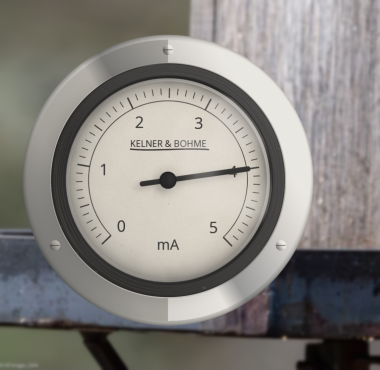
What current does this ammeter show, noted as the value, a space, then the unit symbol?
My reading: 4 mA
